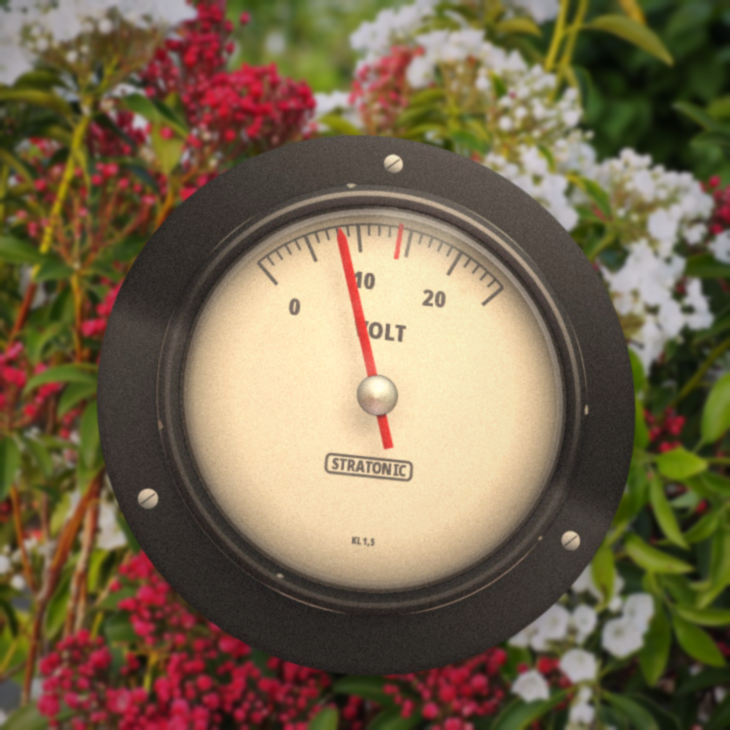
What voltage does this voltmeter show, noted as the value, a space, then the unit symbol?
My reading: 8 V
